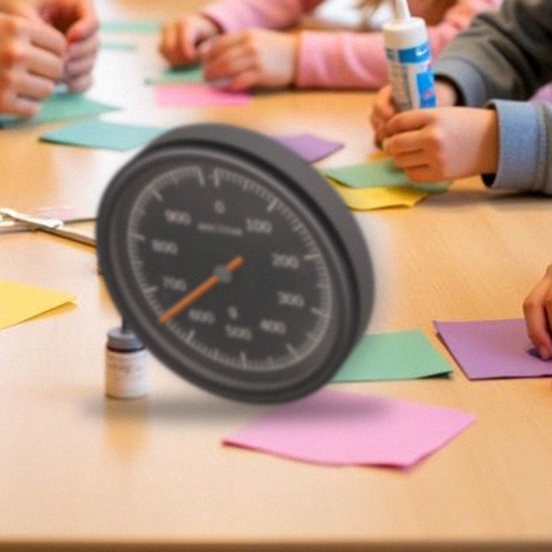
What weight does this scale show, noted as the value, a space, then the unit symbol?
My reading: 650 g
